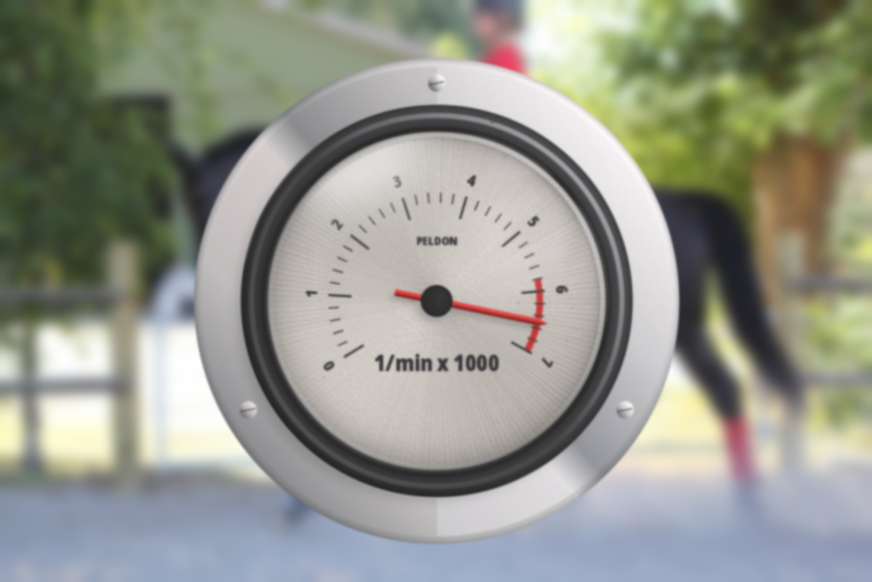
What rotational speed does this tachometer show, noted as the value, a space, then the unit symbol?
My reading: 6500 rpm
